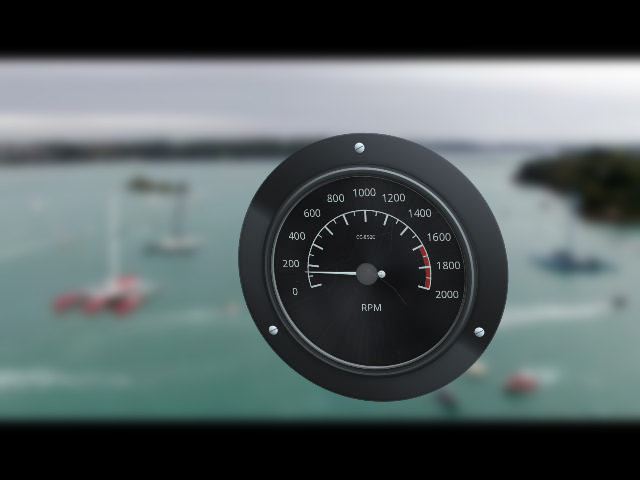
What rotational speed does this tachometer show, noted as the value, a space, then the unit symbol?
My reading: 150 rpm
